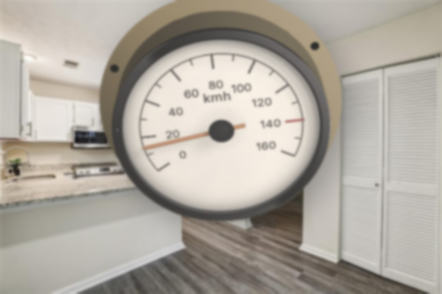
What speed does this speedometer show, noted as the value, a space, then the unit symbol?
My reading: 15 km/h
